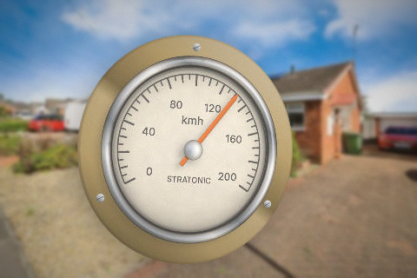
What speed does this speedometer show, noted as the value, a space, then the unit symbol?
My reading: 130 km/h
